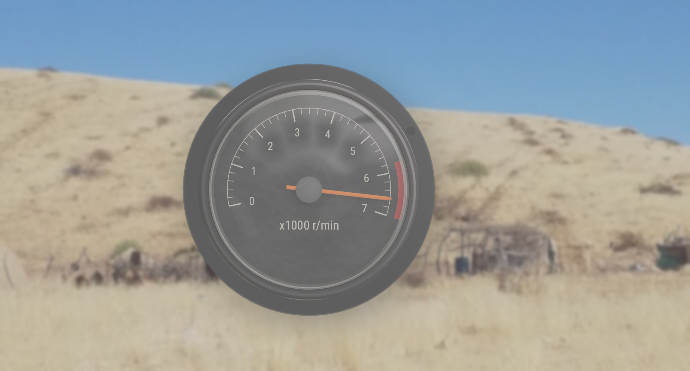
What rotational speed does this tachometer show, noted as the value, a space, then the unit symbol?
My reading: 6600 rpm
